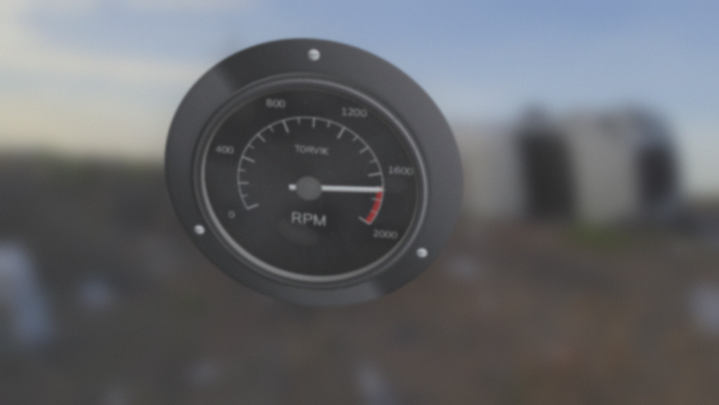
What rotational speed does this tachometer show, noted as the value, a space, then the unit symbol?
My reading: 1700 rpm
